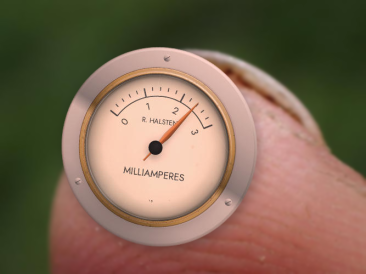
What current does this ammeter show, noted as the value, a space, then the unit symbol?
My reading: 2.4 mA
